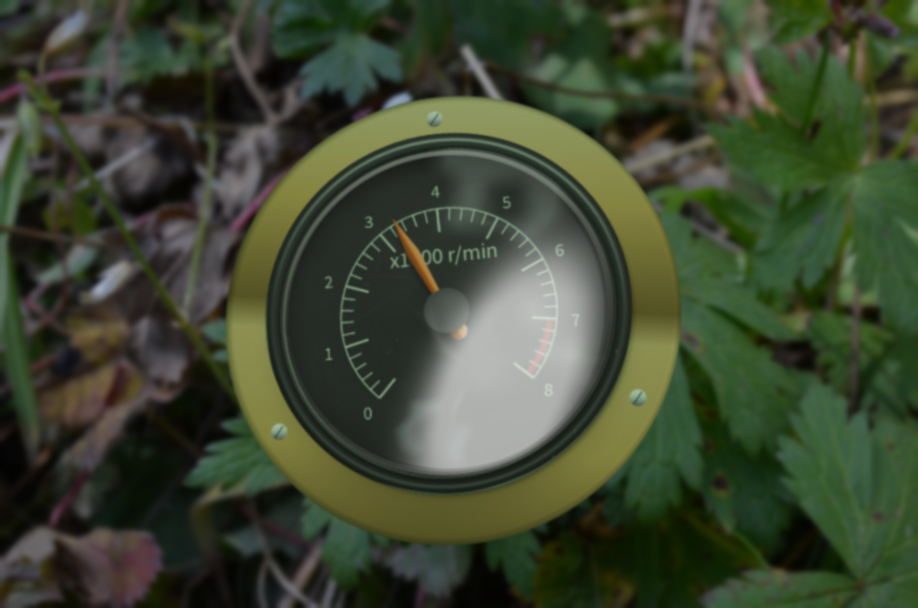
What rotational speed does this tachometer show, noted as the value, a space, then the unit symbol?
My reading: 3300 rpm
